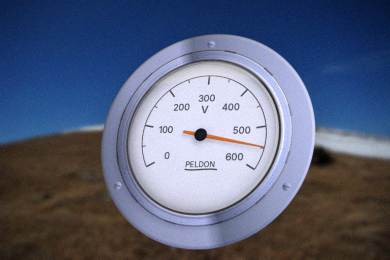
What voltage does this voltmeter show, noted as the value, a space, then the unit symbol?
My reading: 550 V
